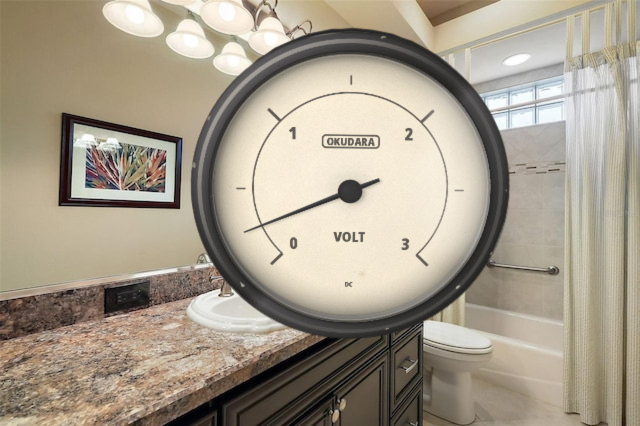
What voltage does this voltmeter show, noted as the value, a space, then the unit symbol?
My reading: 0.25 V
